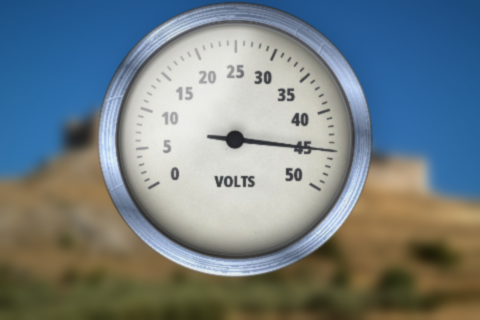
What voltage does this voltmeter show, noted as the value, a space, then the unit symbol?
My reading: 45 V
